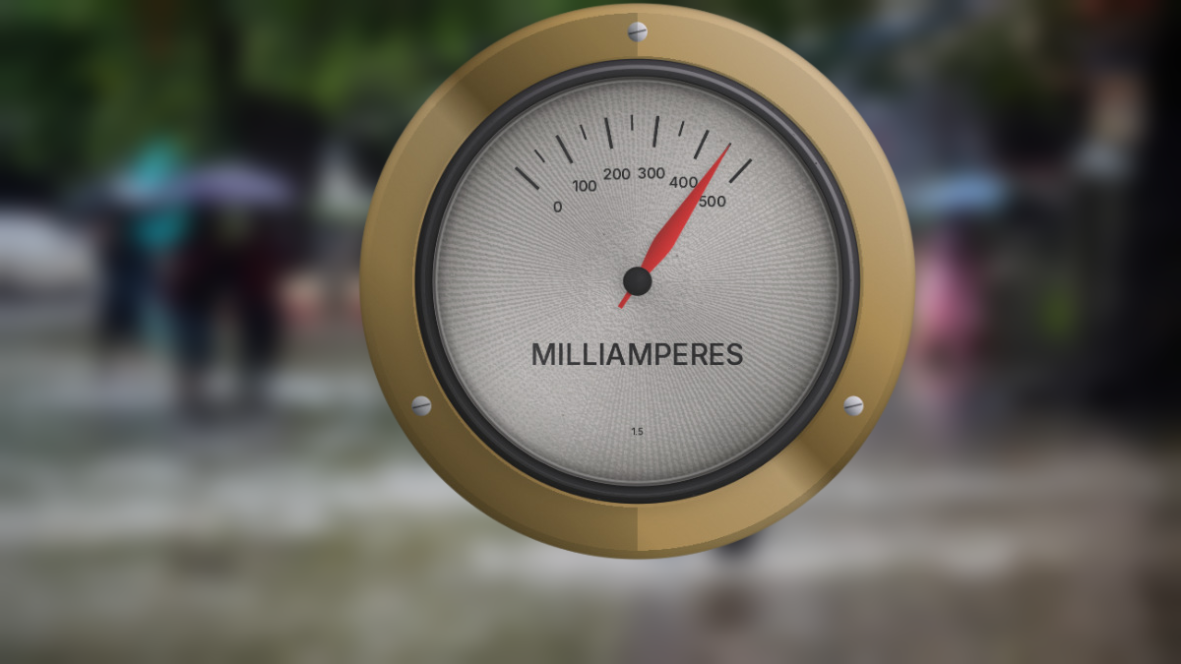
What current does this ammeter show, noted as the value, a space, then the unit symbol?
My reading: 450 mA
